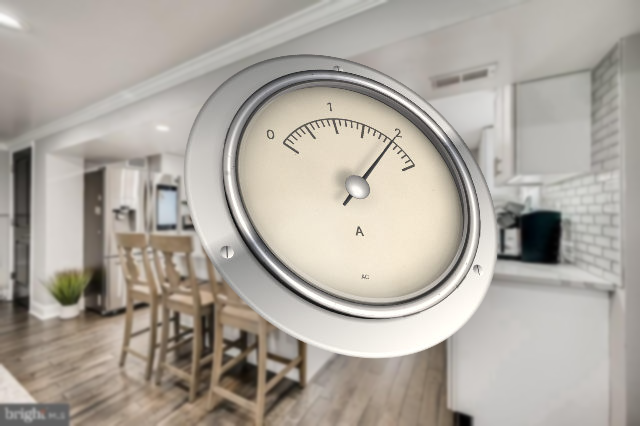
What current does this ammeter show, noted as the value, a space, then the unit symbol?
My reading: 2 A
